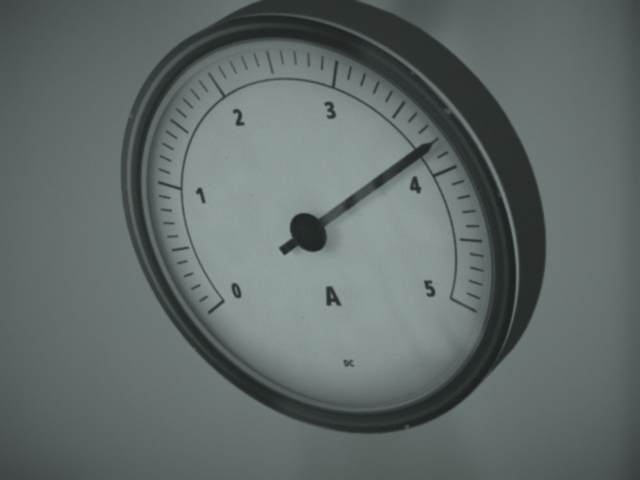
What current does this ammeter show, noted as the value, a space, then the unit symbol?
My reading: 3.8 A
